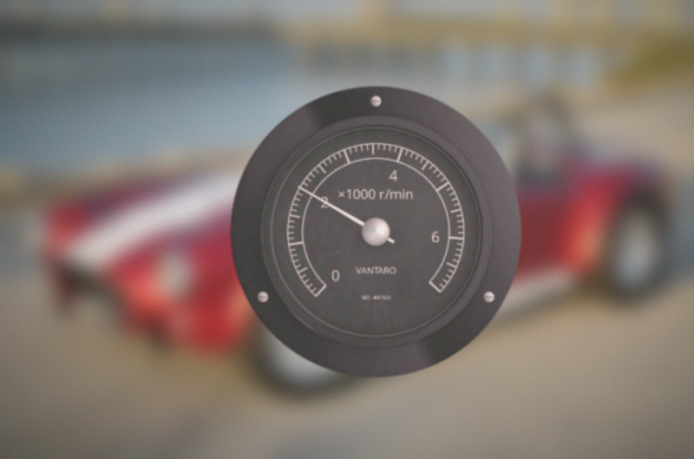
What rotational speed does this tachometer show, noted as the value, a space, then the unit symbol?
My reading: 2000 rpm
